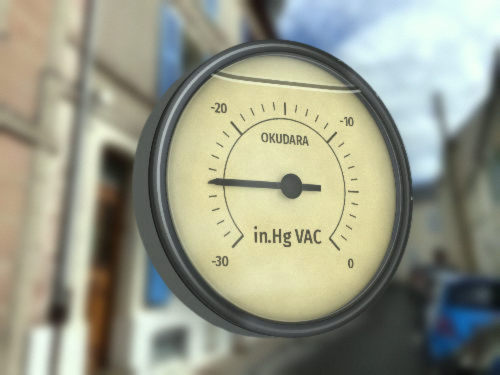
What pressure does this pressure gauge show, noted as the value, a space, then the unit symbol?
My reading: -25 inHg
